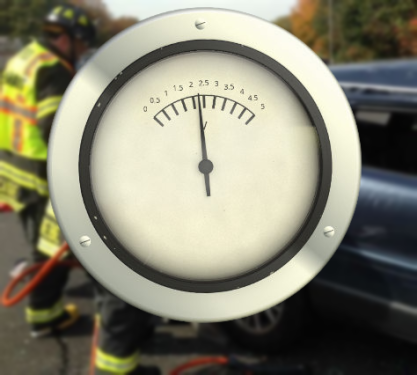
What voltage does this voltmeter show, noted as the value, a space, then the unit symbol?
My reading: 2.25 V
